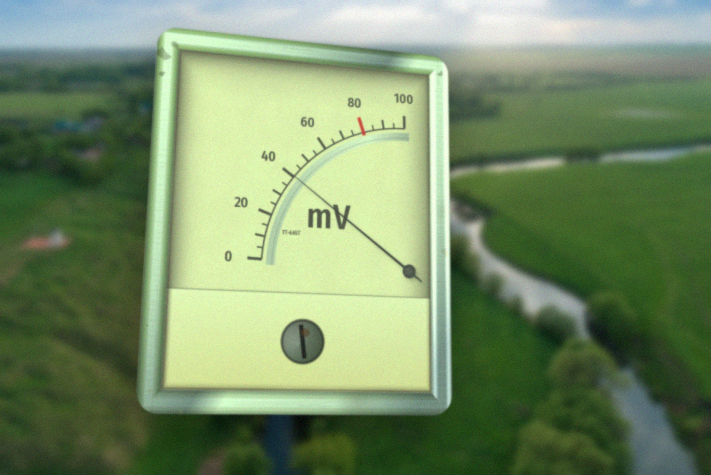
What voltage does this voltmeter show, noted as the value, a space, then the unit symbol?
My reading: 40 mV
